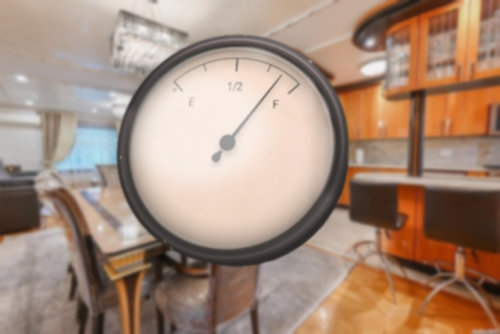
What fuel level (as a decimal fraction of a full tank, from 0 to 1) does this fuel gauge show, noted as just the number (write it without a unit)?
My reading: 0.875
